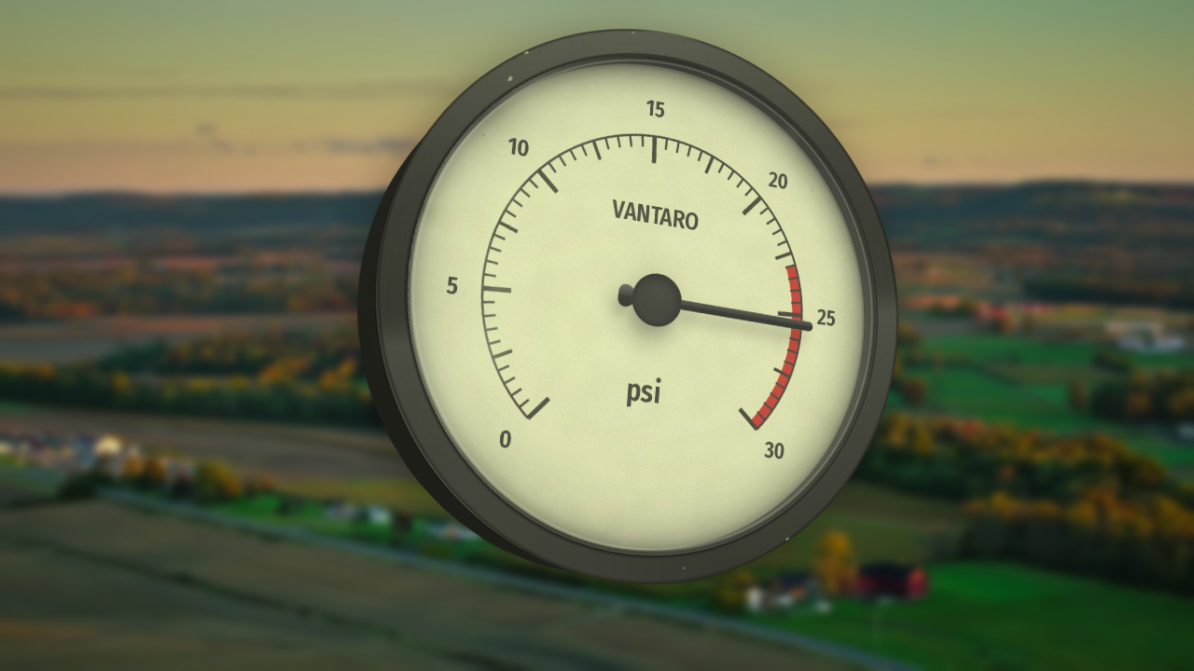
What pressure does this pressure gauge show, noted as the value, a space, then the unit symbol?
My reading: 25.5 psi
